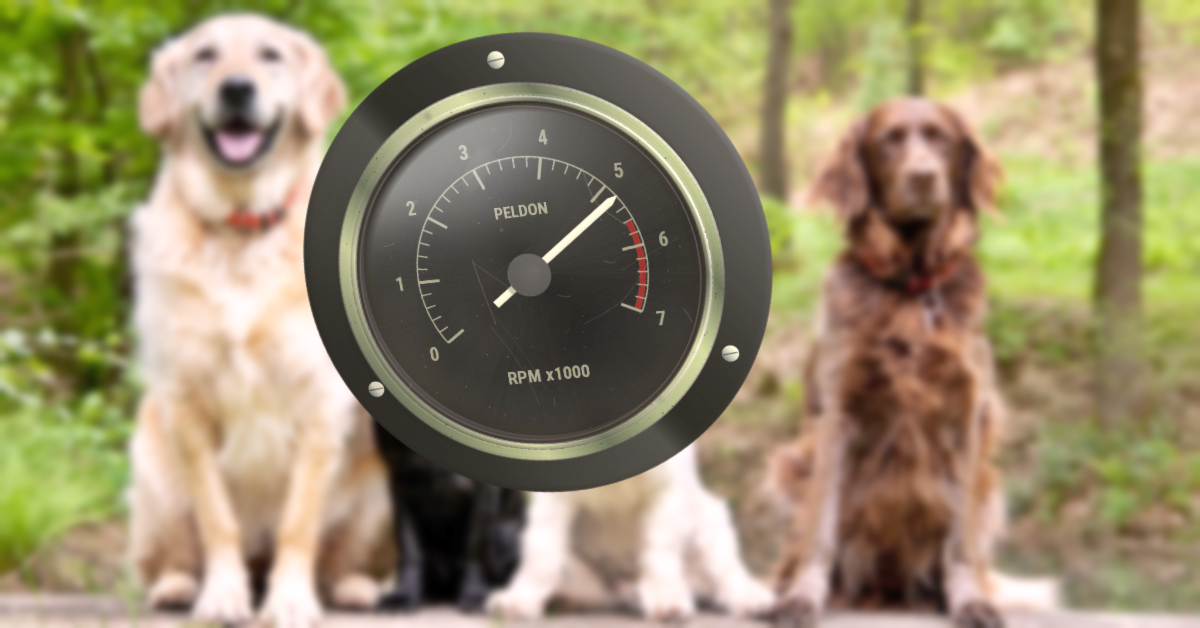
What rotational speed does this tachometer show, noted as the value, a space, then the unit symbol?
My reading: 5200 rpm
